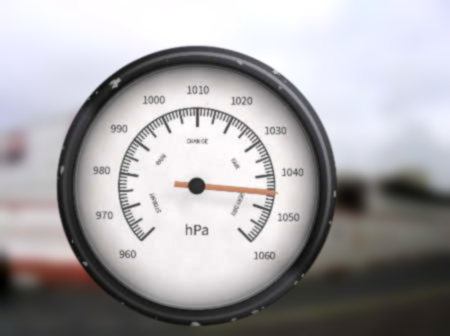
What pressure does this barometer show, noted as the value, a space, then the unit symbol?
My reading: 1045 hPa
